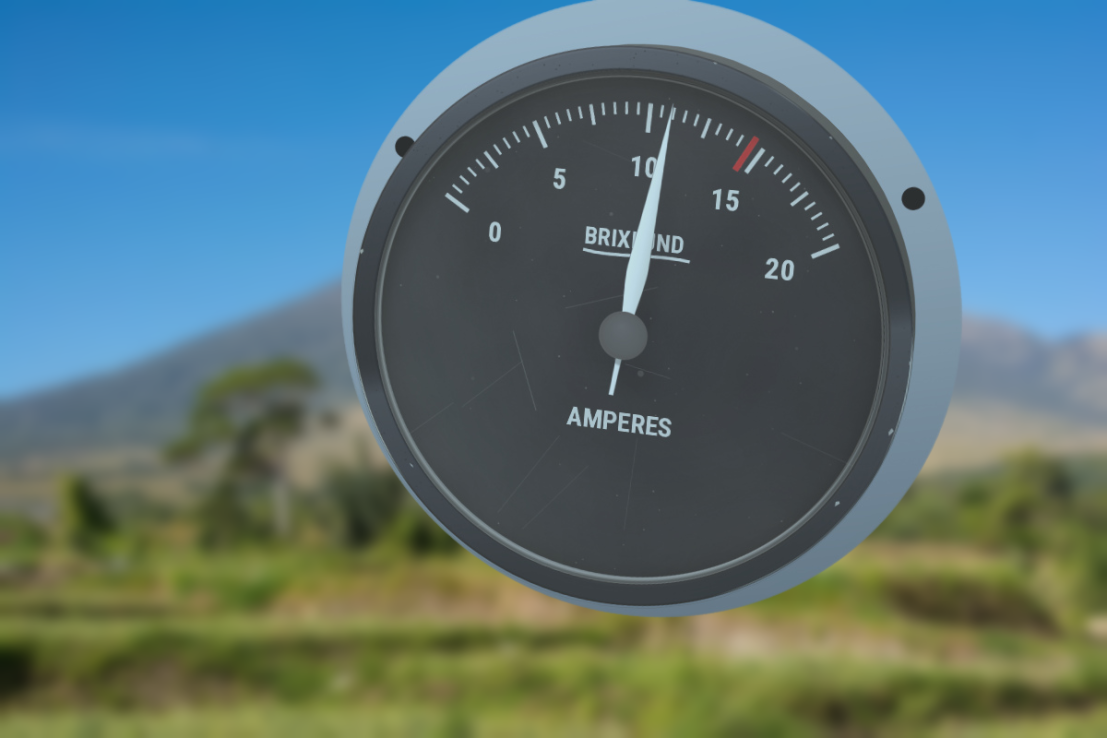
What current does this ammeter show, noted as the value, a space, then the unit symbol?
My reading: 11 A
